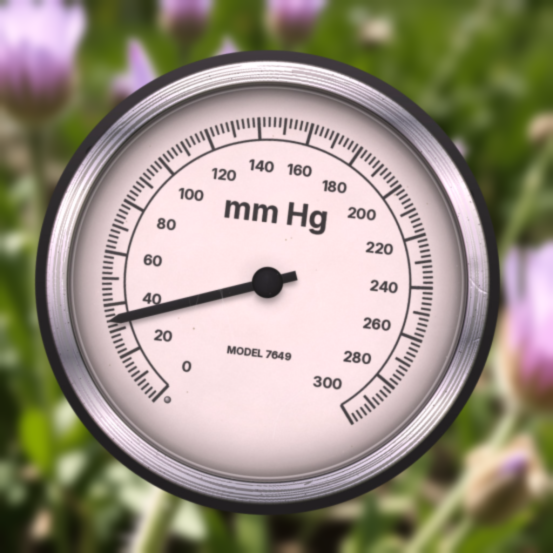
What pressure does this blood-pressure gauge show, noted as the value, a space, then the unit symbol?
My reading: 34 mmHg
